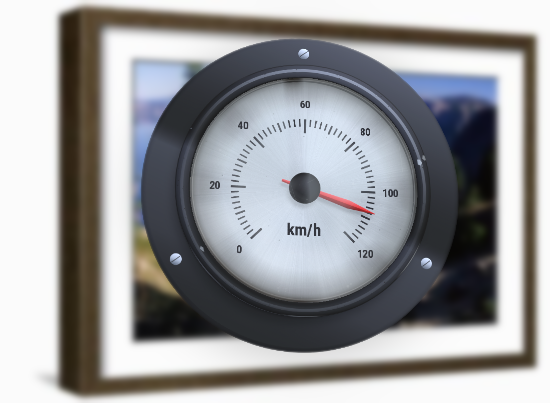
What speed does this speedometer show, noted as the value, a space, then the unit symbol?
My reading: 108 km/h
